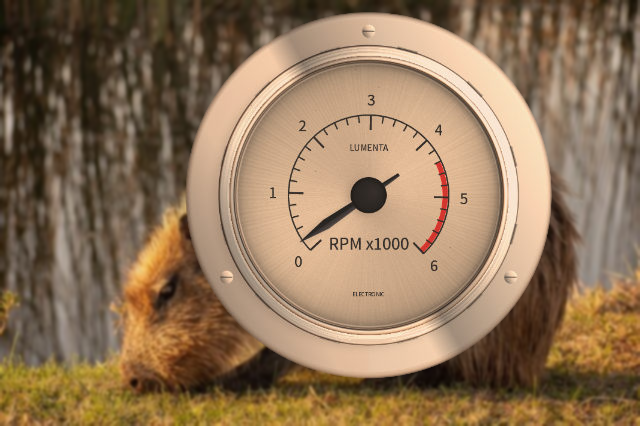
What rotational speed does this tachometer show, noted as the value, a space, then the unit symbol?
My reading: 200 rpm
